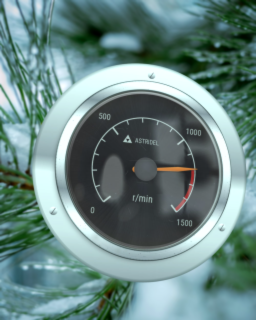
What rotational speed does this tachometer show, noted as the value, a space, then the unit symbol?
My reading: 1200 rpm
